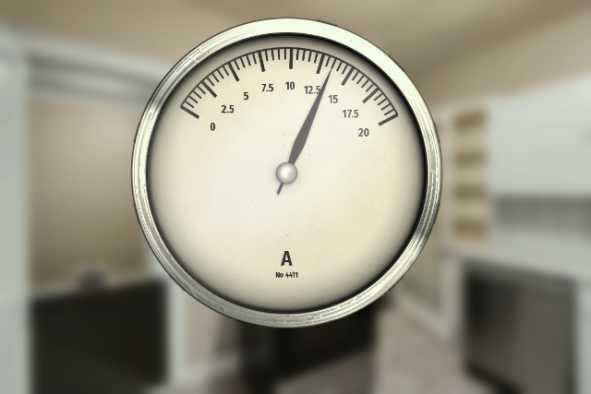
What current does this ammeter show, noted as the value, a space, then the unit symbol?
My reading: 13.5 A
